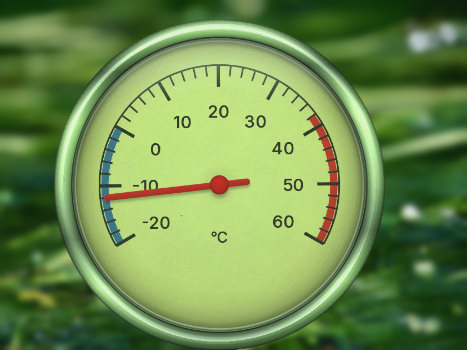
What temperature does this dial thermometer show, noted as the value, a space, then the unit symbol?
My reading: -12 °C
